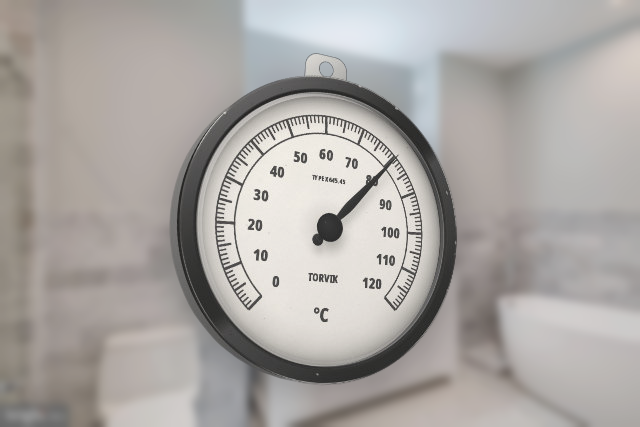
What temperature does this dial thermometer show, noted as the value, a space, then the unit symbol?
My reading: 80 °C
